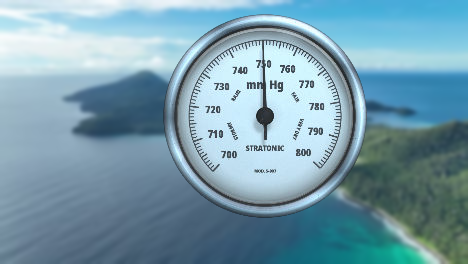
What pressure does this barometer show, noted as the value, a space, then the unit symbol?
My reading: 750 mmHg
